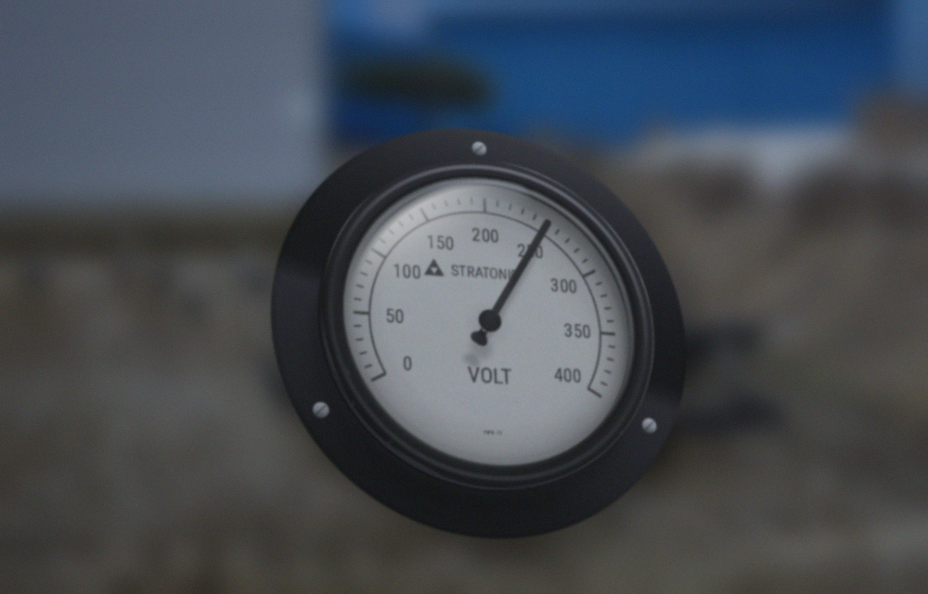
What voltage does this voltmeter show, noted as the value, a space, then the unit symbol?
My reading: 250 V
